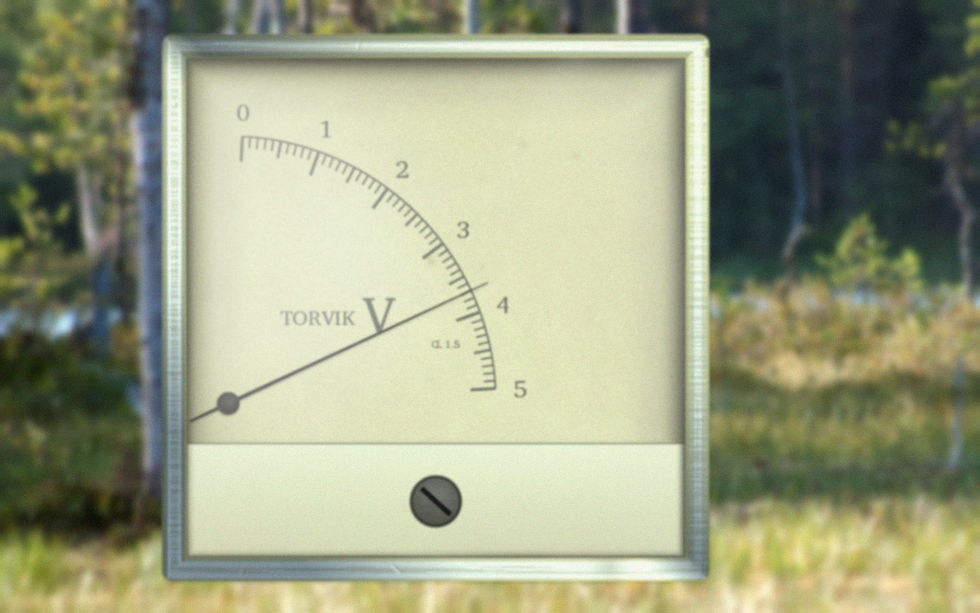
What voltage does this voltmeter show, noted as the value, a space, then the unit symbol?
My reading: 3.7 V
